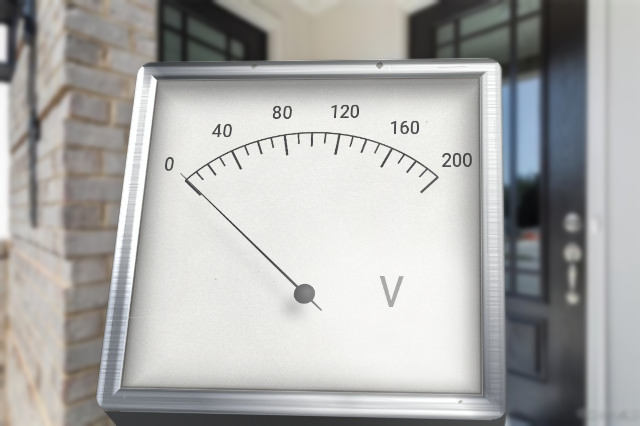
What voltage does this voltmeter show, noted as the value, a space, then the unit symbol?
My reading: 0 V
